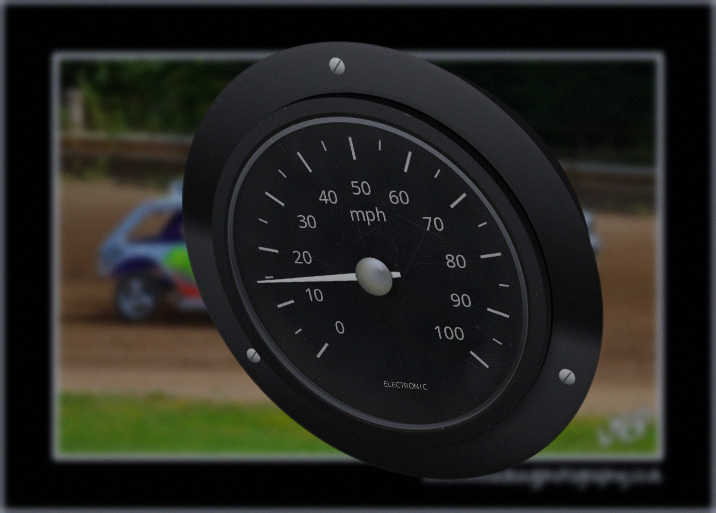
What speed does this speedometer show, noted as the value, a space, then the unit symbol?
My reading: 15 mph
